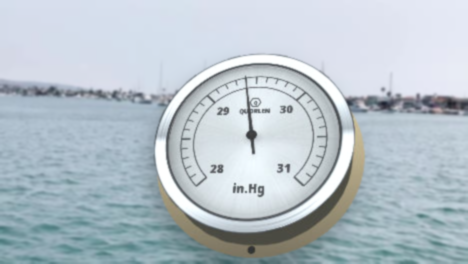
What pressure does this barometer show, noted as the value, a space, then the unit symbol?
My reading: 29.4 inHg
